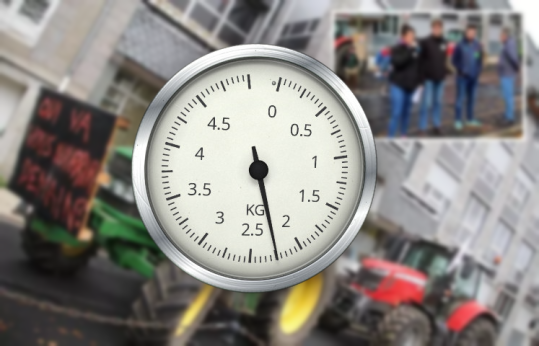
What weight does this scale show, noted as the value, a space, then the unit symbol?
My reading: 2.25 kg
